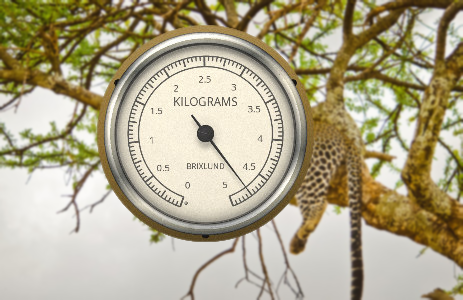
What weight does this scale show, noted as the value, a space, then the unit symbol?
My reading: 4.75 kg
